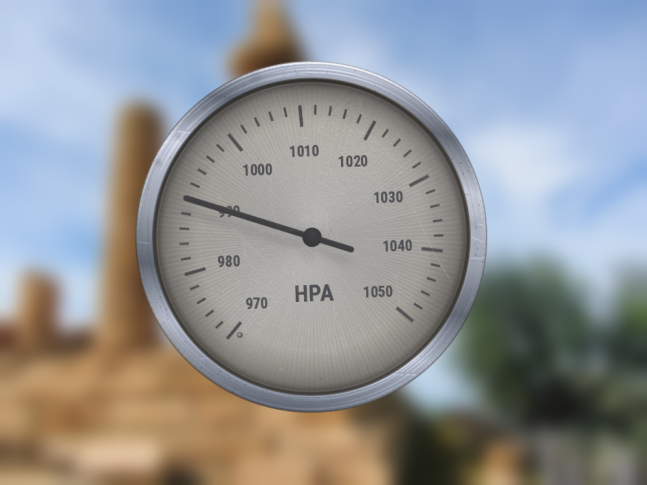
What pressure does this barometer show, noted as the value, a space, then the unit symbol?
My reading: 990 hPa
